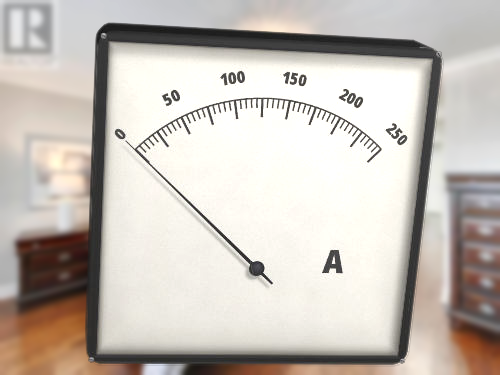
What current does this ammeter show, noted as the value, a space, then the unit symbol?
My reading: 0 A
